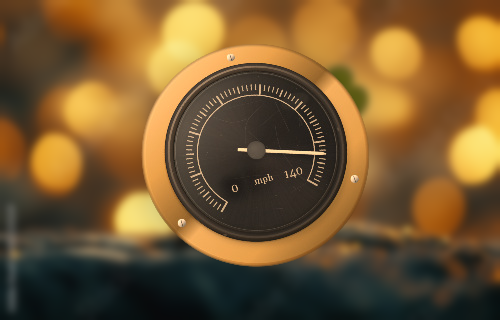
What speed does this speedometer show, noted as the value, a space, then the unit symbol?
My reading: 126 mph
